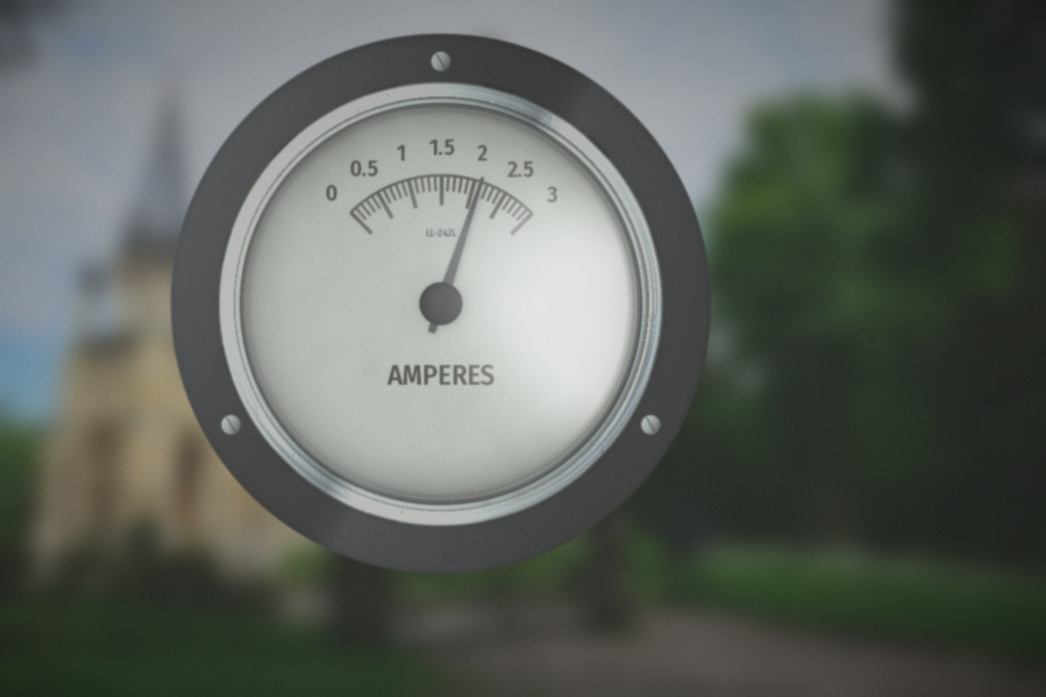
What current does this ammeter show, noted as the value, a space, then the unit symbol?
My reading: 2.1 A
